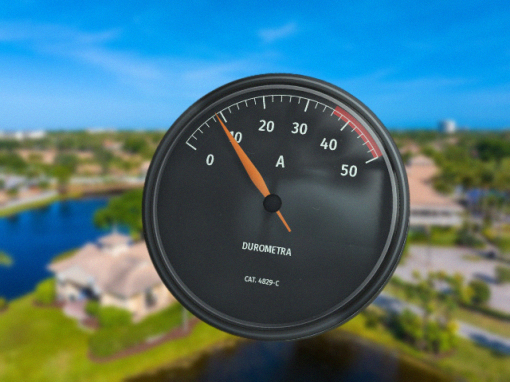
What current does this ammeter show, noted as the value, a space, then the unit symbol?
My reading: 9 A
